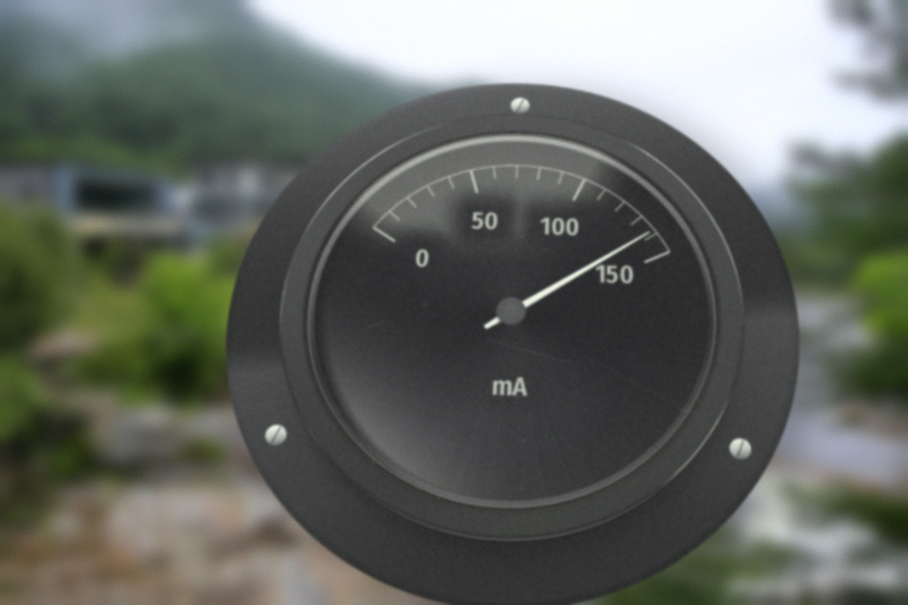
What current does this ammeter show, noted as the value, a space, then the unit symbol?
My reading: 140 mA
